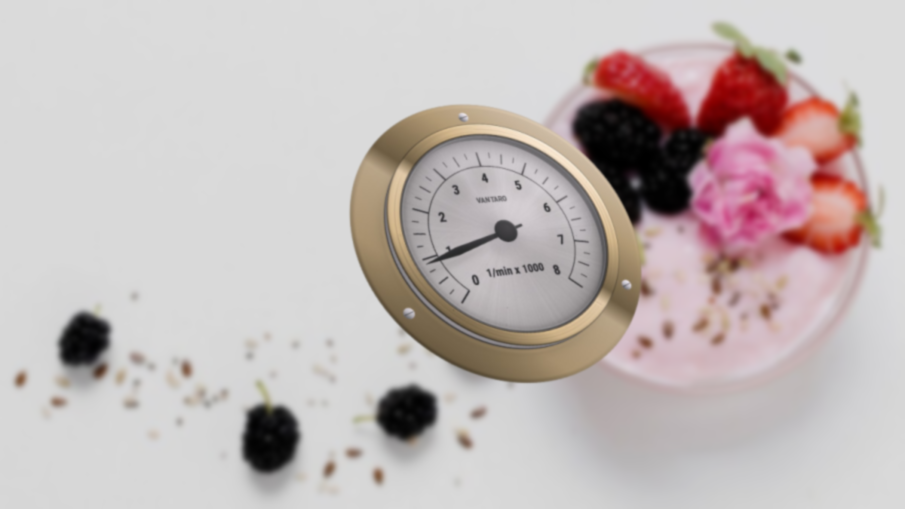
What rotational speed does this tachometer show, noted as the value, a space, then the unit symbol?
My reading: 875 rpm
